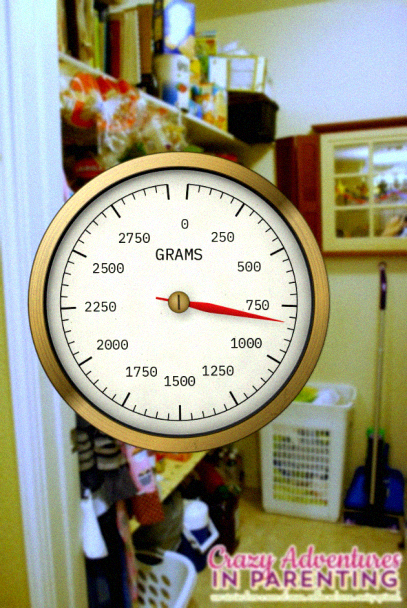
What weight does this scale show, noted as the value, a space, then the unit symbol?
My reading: 825 g
